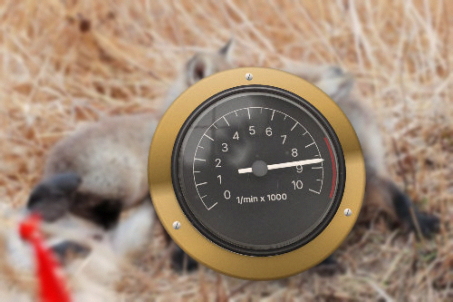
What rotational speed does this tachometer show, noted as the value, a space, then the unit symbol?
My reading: 8750 rpm
